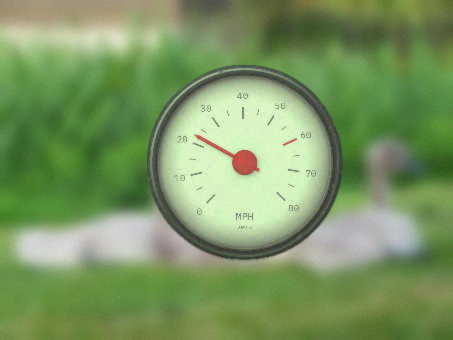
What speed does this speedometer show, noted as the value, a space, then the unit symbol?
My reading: 22.5 mph
